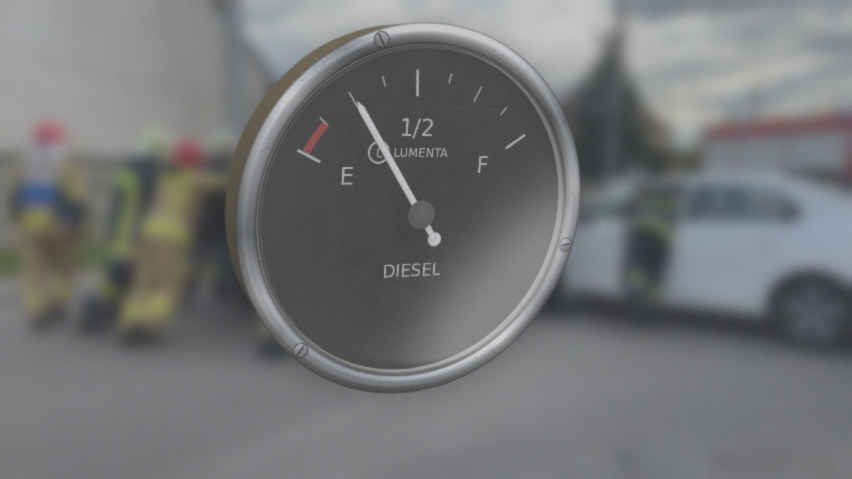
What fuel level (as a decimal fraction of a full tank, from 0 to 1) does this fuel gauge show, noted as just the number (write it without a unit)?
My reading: 0.25
